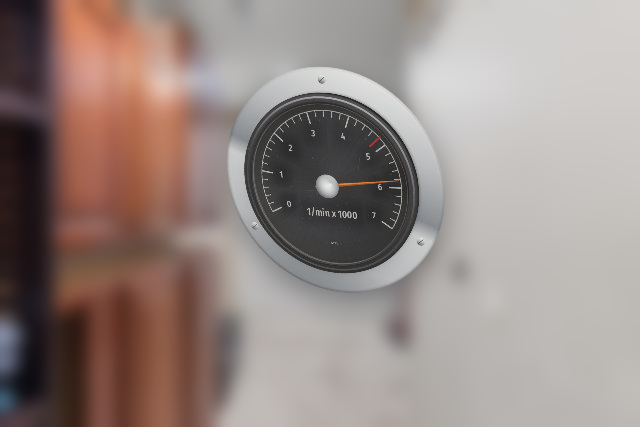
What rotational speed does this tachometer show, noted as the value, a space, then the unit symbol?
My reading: 5800 rpm
